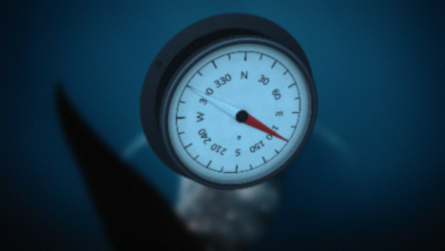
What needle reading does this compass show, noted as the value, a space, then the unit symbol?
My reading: 120 °
